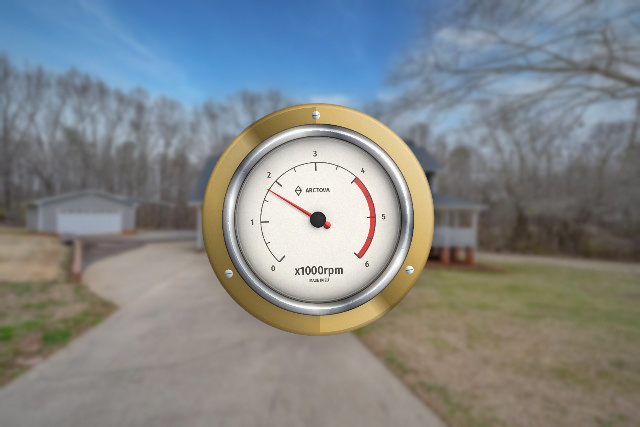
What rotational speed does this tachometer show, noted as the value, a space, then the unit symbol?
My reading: 1750 rpm
